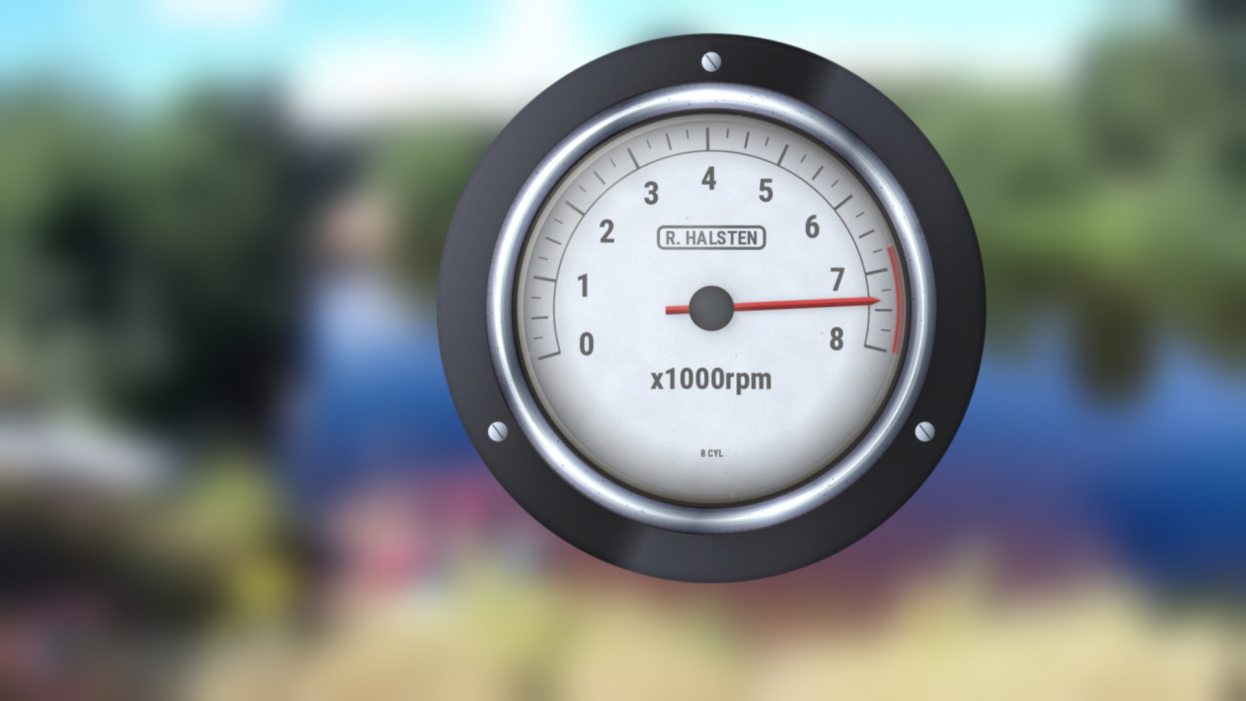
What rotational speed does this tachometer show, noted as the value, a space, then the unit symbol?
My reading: 7375 rpm
